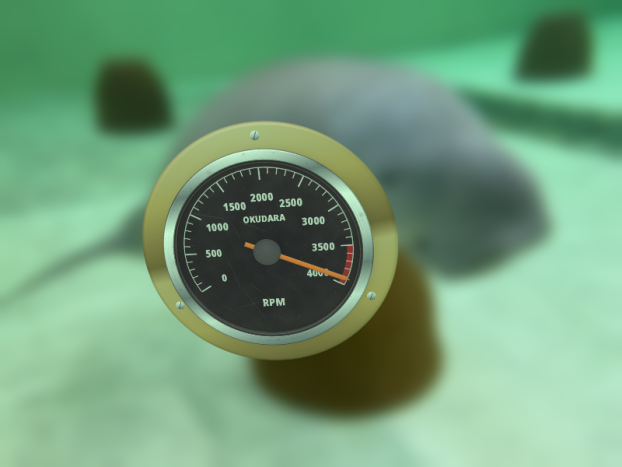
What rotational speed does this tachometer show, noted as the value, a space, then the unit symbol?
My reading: 3900 rpm
